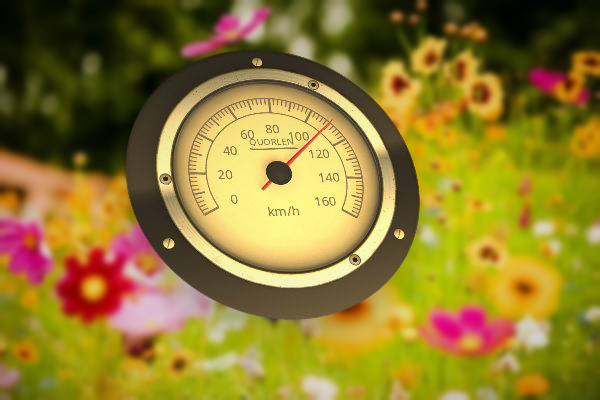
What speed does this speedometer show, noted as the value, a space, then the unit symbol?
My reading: 110 km/h
